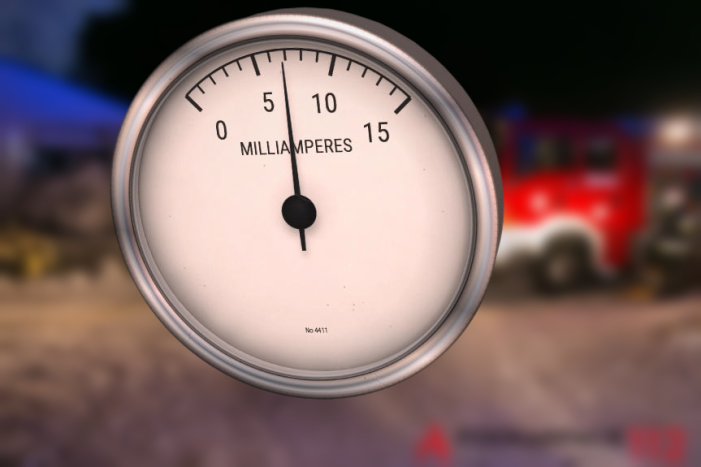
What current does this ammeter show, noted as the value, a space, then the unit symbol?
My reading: 7 mA
